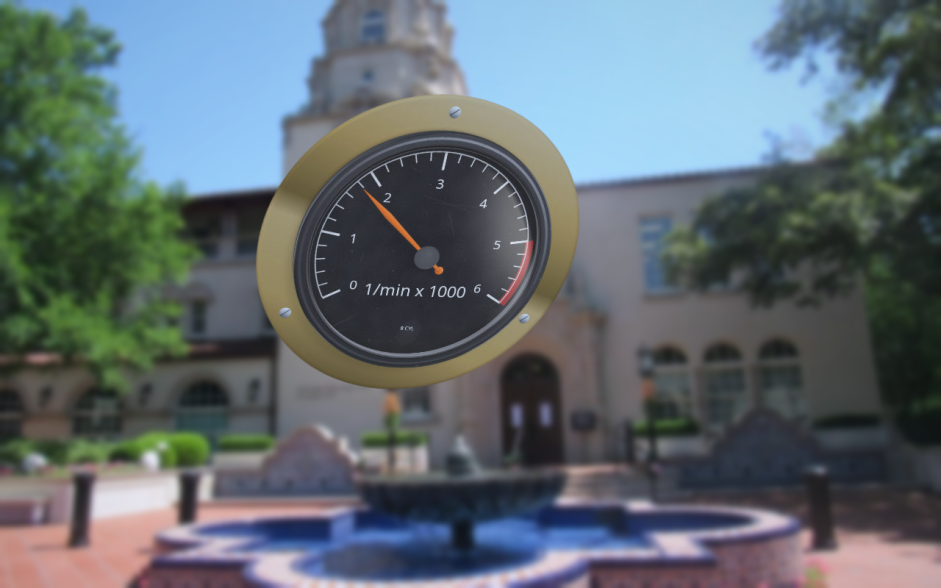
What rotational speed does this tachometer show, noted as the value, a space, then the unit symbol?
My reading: 1800 rpm
